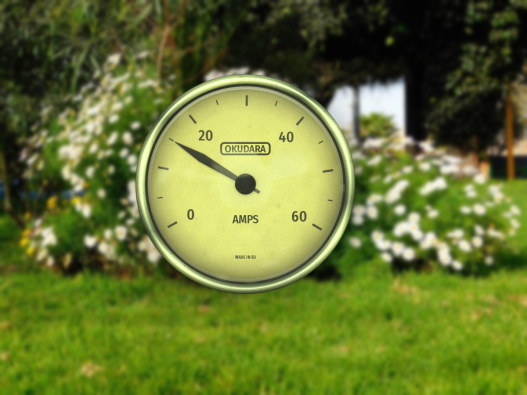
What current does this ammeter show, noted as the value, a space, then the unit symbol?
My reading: 15 A
